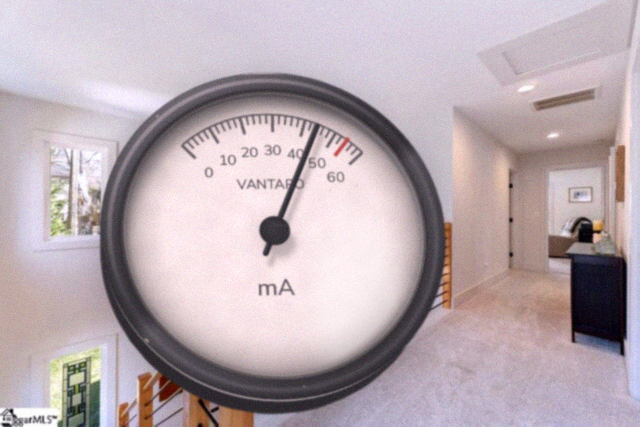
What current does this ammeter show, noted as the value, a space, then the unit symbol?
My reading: 44 mA
